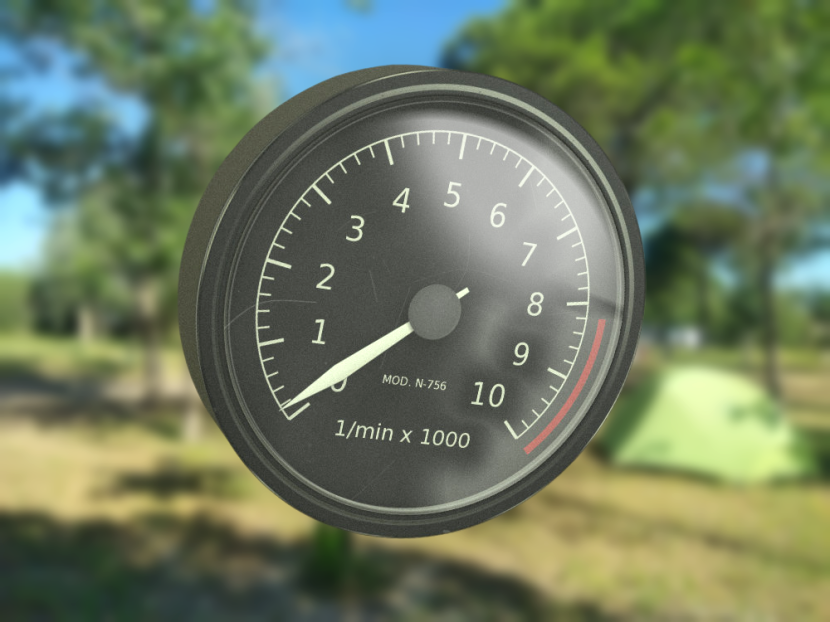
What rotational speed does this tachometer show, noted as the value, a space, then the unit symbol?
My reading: 200 rpm
